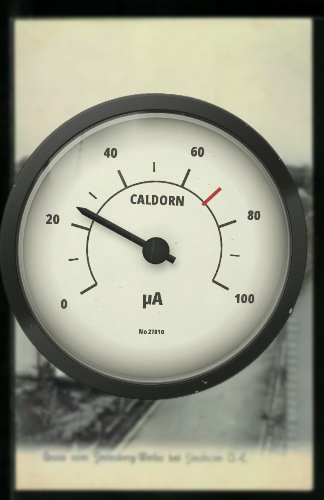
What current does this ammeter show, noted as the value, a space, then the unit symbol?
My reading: 25 µA
